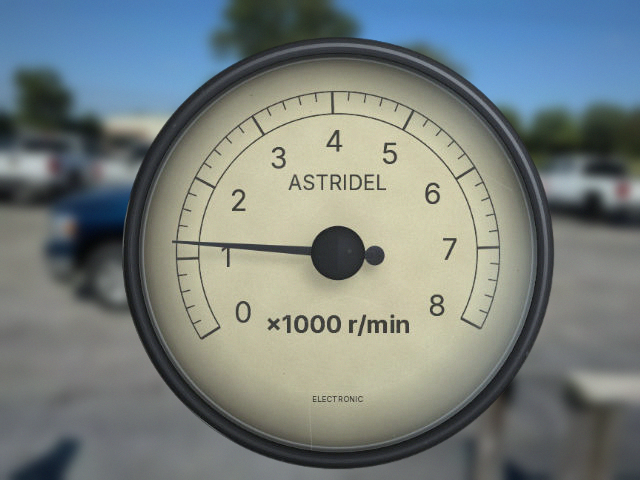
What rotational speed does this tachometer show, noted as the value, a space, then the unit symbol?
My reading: 1200 rpm
